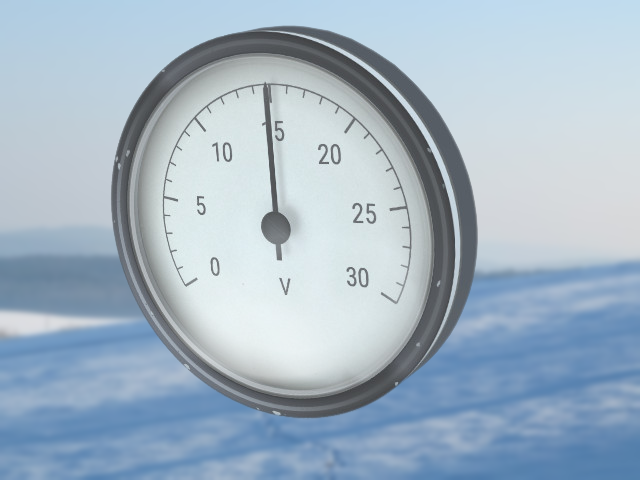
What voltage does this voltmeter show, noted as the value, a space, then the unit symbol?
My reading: 15 V
